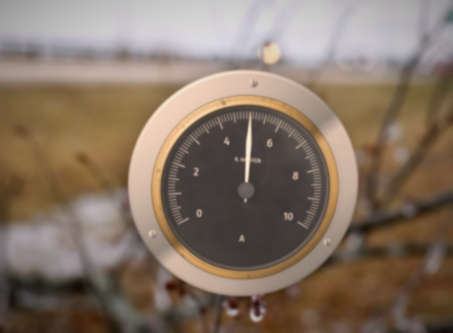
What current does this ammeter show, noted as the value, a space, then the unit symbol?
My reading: 5 A
